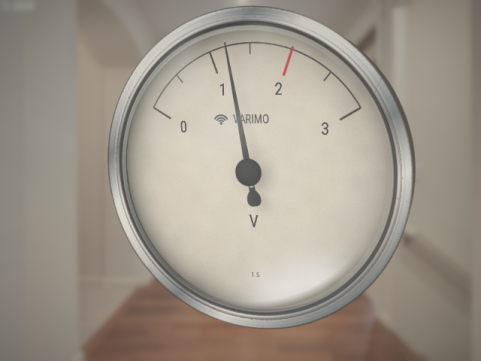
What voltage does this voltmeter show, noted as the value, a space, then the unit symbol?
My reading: 1.25 V
